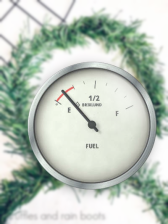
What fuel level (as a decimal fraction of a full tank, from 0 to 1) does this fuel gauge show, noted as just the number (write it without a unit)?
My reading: 0.125
